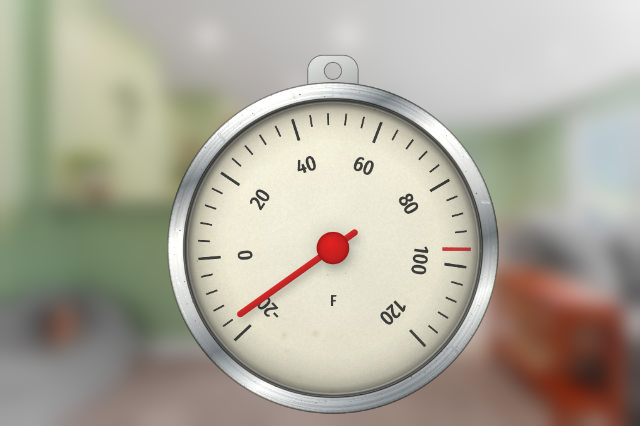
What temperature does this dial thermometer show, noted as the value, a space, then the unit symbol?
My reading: -16 °F
